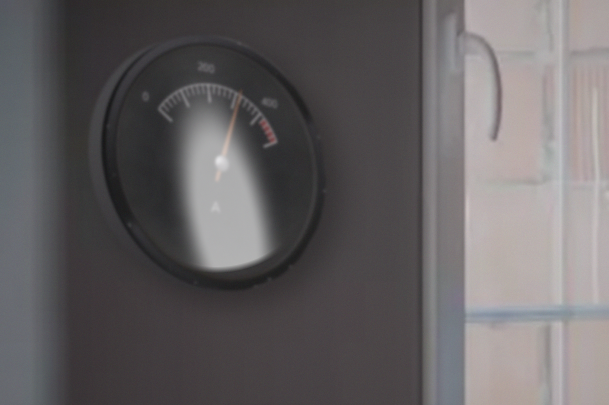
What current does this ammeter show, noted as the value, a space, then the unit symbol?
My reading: 300 A
